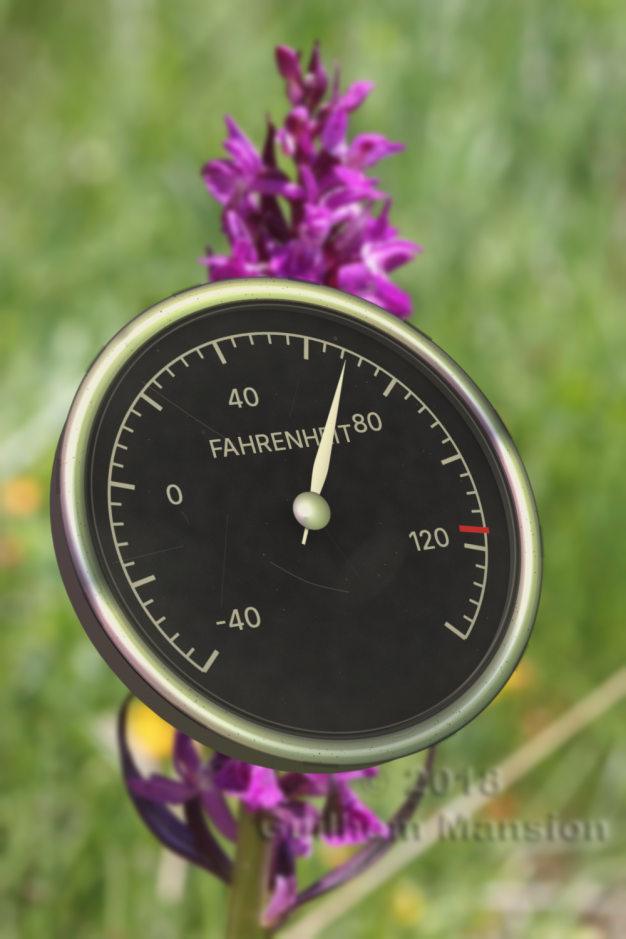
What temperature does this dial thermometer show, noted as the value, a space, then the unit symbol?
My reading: 68 °F
